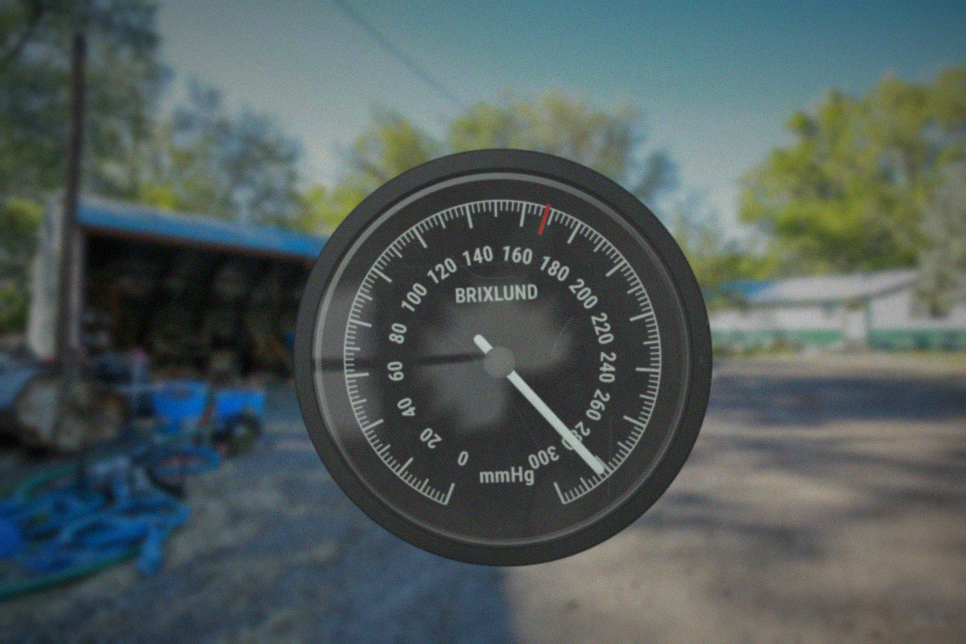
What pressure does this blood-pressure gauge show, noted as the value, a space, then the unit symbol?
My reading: 282 mmHg
